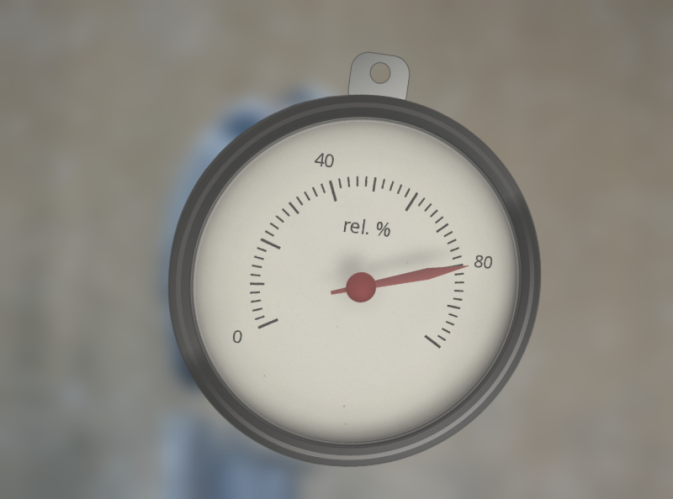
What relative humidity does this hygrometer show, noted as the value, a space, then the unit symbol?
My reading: 80 %
